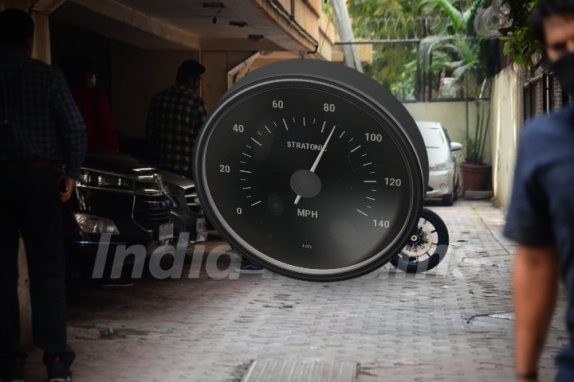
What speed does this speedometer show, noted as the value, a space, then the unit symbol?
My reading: 85 mph
